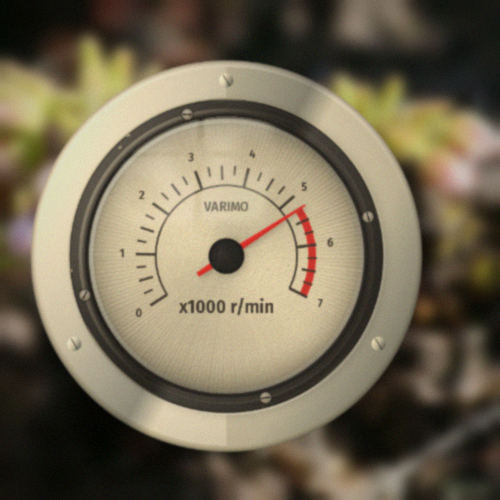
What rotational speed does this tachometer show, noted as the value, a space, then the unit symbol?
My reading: 5250 rpm
